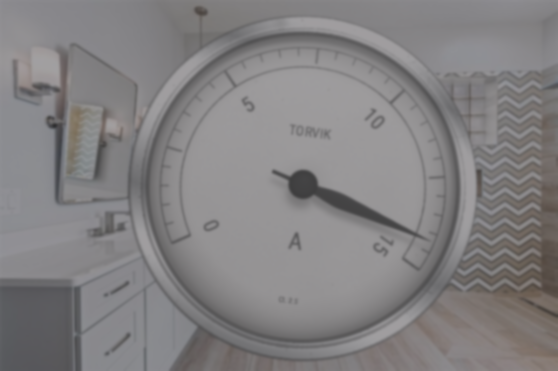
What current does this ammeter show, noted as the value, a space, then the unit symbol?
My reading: 14.25 A
